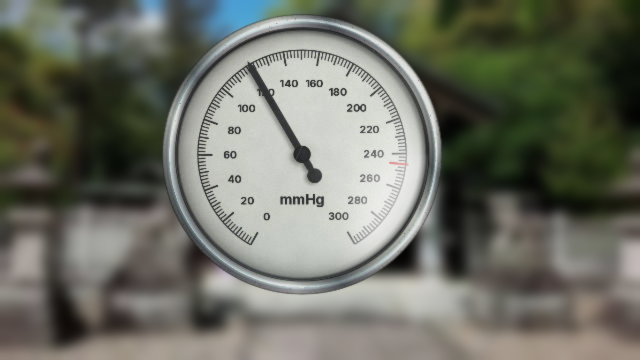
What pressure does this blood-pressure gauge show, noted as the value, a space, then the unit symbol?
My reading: 120 mmHg
